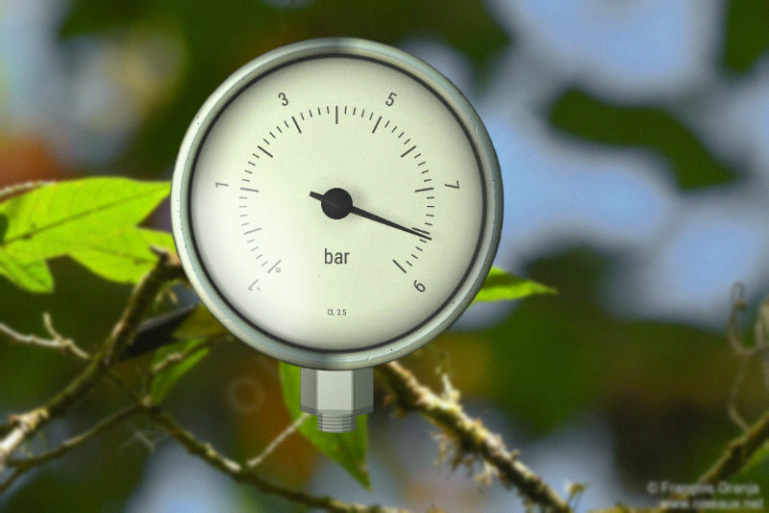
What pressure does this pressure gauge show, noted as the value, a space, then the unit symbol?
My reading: 8.1 bar
